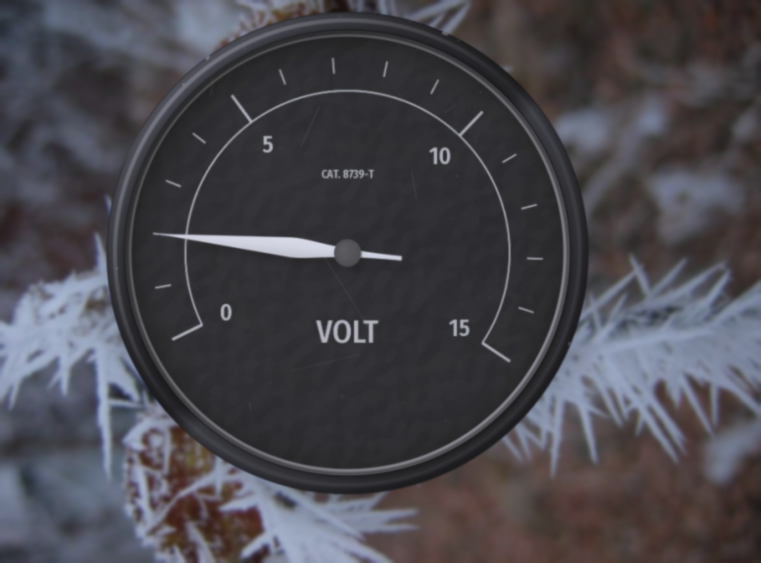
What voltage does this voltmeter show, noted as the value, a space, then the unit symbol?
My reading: 2 V
